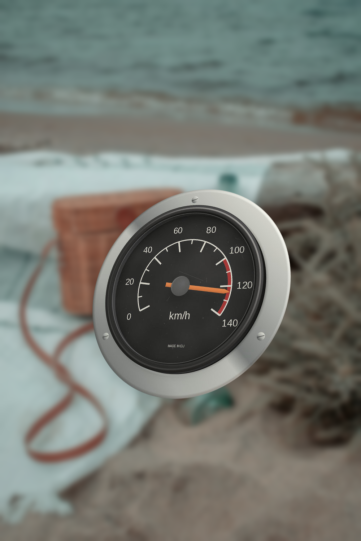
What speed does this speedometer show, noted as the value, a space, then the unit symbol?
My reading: 125 km/h
